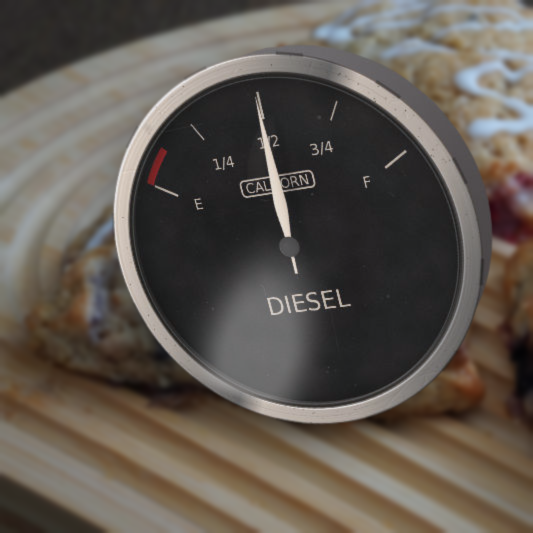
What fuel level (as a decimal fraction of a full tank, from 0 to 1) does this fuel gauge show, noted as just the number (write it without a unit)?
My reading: 0.5
